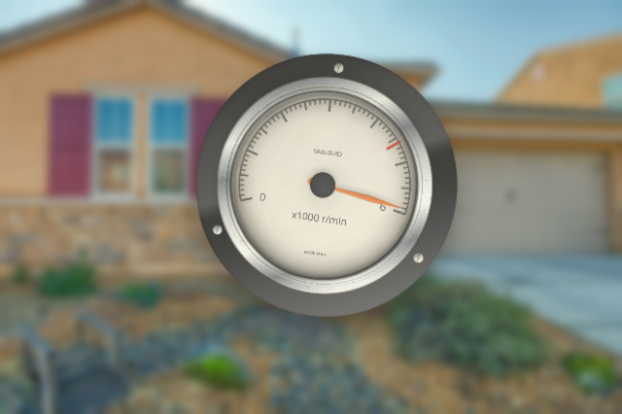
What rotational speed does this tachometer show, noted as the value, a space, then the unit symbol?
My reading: 5900 rpm
